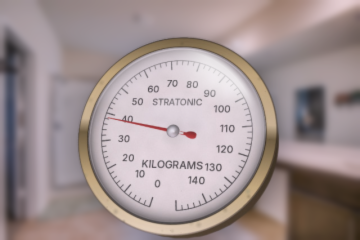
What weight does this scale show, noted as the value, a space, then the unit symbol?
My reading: 38 kg
